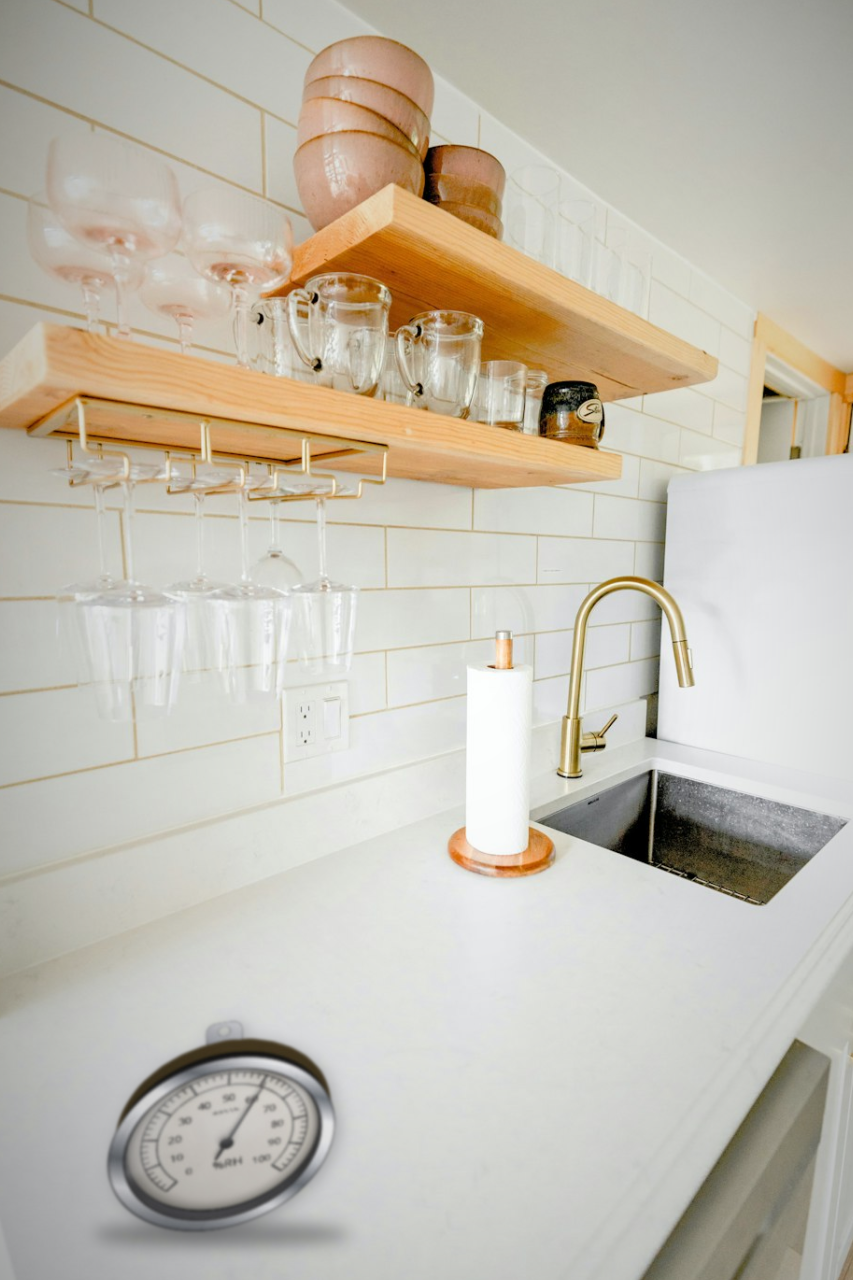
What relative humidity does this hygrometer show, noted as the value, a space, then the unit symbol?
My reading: 60 %
